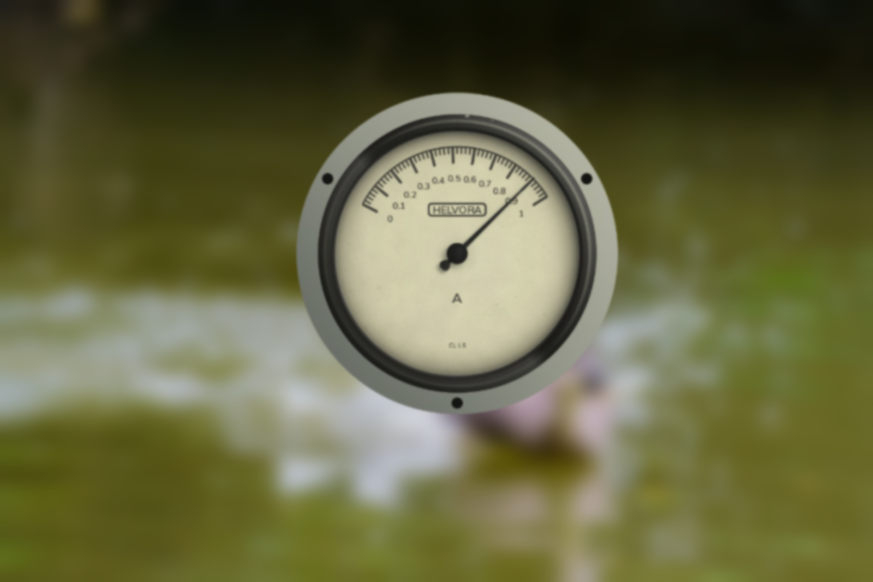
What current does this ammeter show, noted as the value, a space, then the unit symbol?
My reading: 0.9 A
